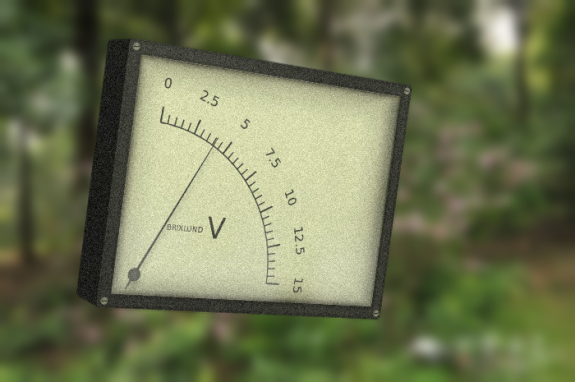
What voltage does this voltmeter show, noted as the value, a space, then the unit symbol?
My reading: 4 V
